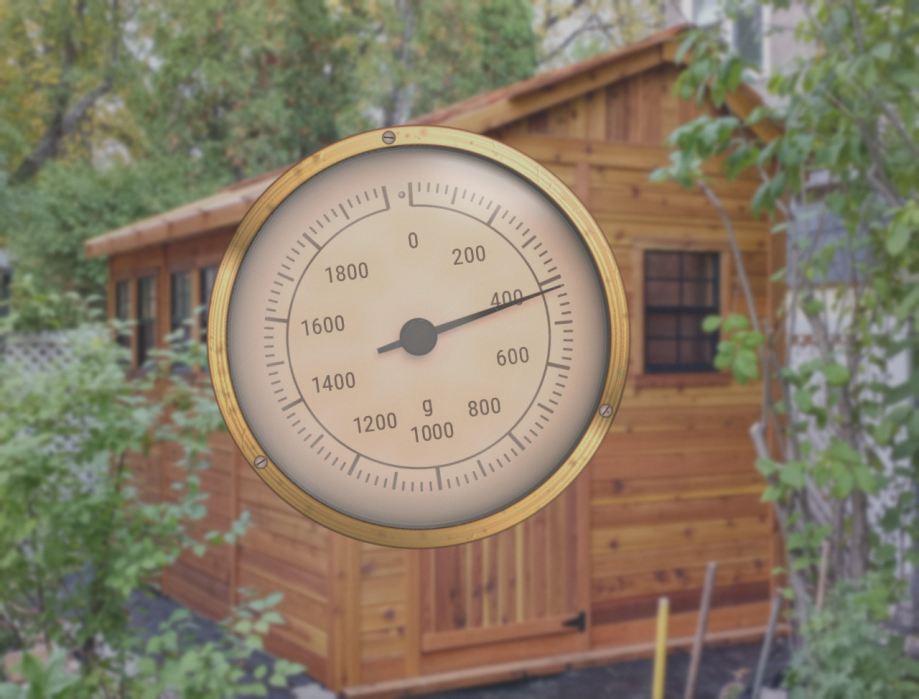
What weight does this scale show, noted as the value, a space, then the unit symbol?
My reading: 420 g
